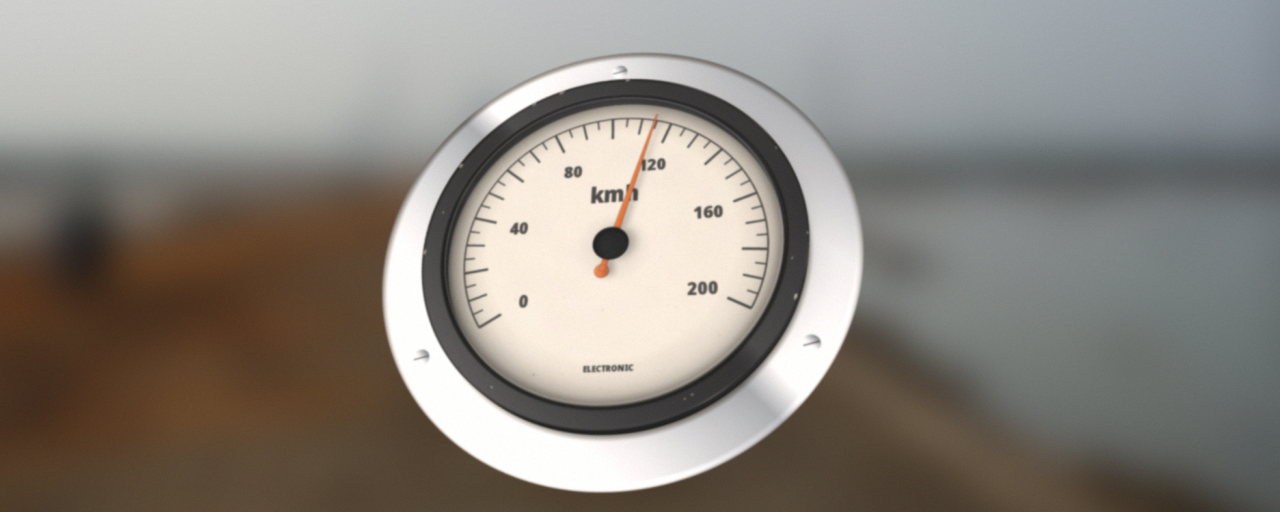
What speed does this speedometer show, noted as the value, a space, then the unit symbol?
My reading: 115 km/h
